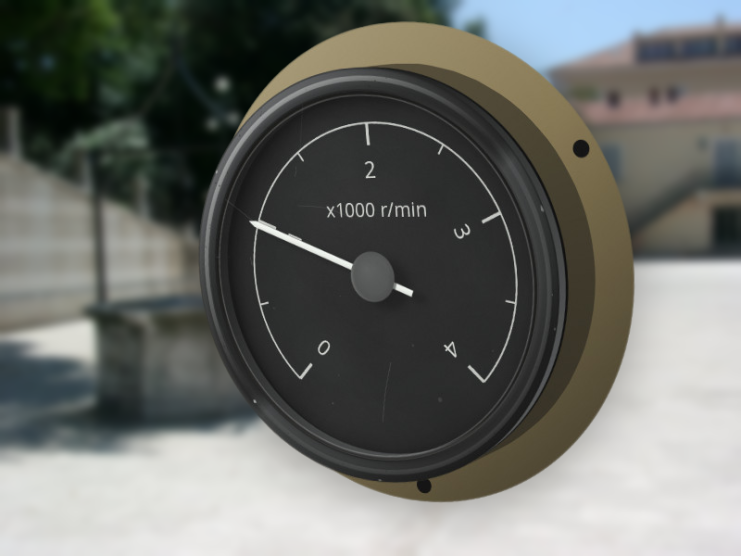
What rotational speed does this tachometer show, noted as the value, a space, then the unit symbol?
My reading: 1000 rpm
